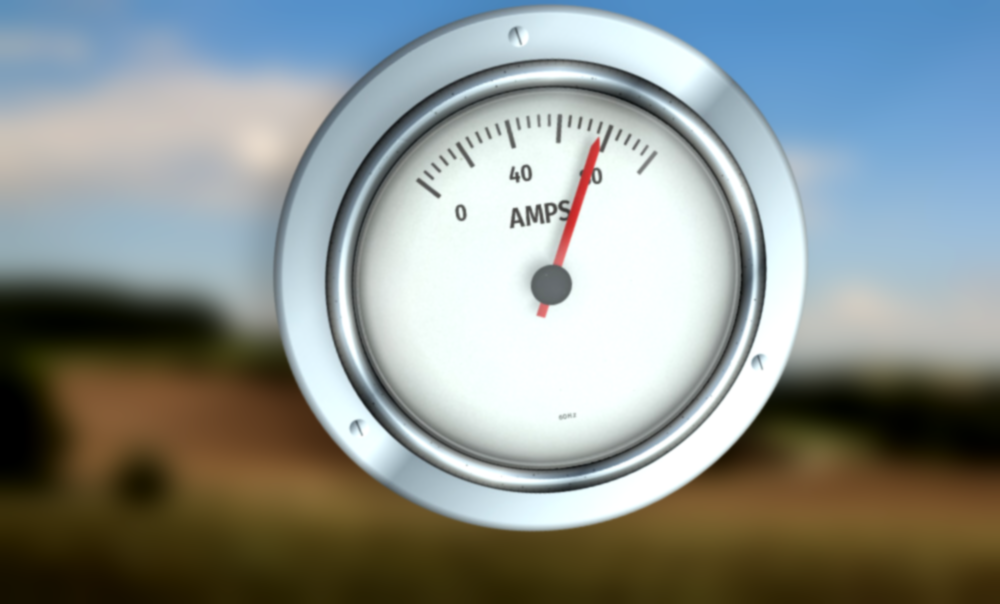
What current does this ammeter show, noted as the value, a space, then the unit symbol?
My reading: 76 A
